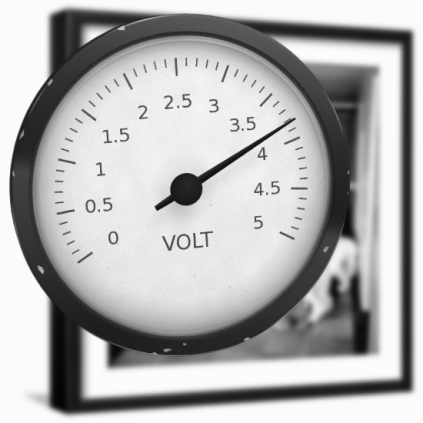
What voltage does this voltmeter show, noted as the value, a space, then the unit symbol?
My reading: 3.8 V
